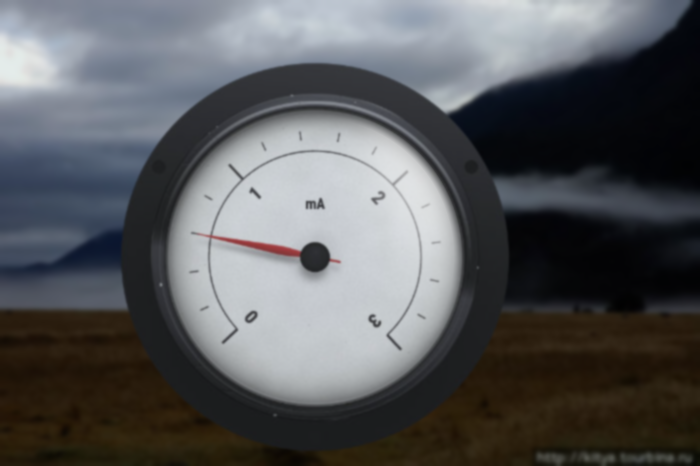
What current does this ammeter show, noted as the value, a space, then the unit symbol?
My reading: 0.6 mA
